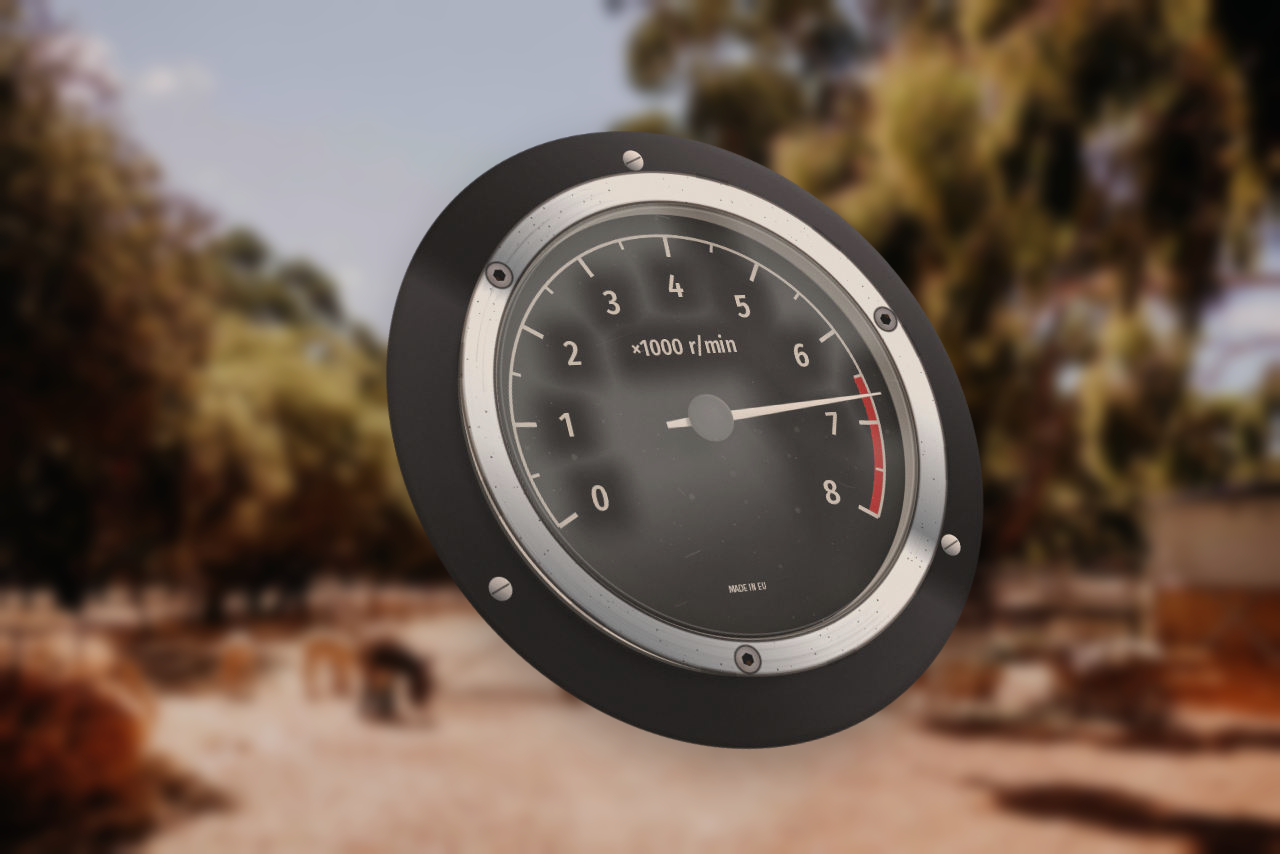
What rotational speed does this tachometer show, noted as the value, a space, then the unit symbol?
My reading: 6750 rpm
